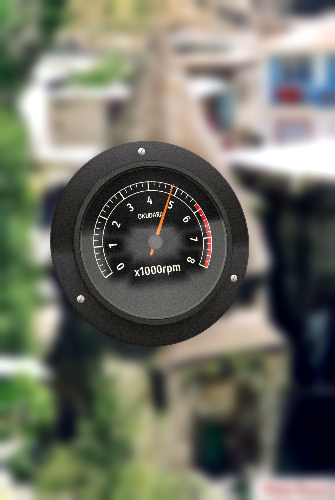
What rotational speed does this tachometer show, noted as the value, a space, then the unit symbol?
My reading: 4800 rpm
